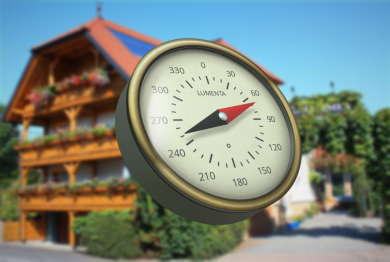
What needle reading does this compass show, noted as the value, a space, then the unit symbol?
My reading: 70 °
